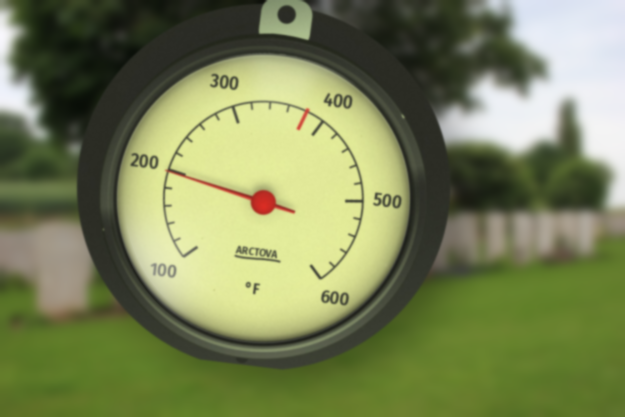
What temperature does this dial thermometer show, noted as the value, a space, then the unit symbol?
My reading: 200 °F
